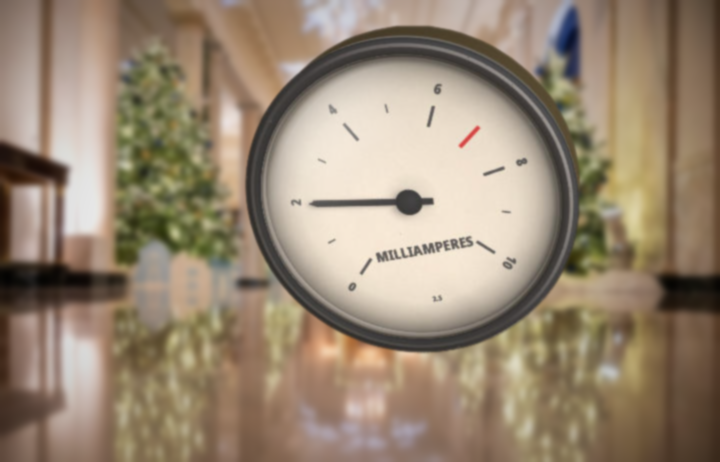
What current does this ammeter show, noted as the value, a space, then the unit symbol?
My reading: 2 mA
